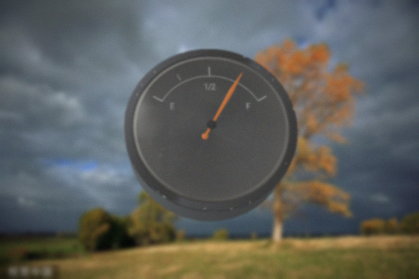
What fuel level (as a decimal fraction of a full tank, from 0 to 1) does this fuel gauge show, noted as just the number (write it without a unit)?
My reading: 0.75
